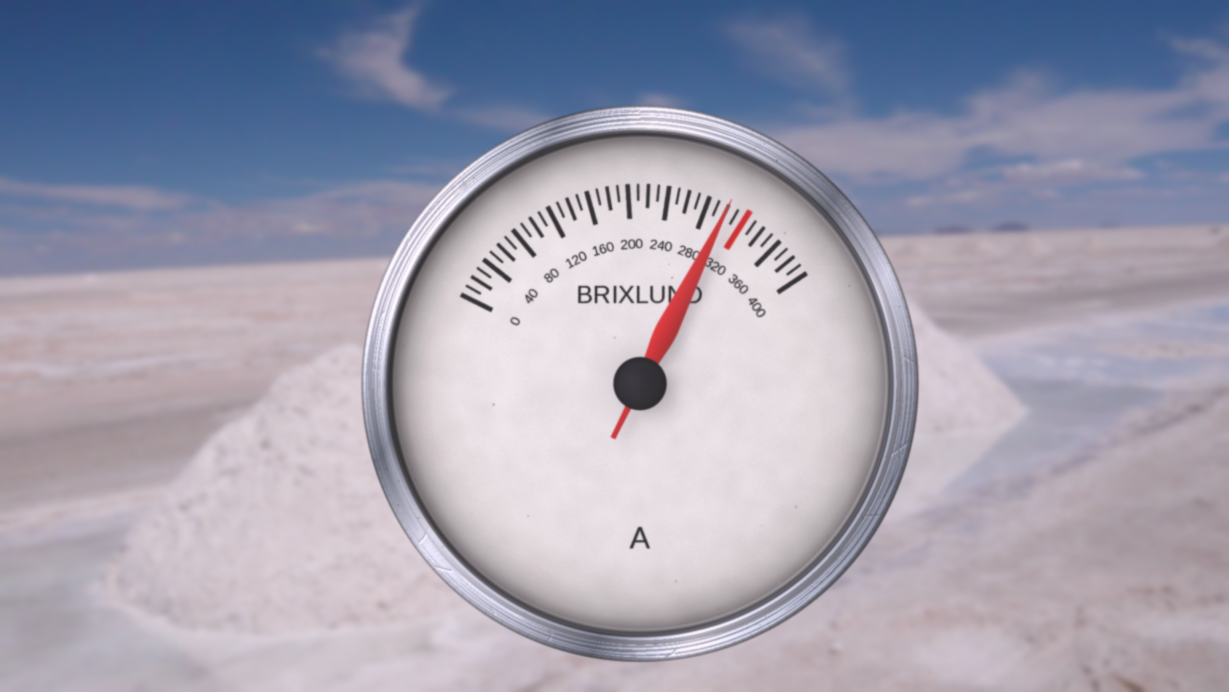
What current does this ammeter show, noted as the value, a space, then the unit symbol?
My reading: 300 A
